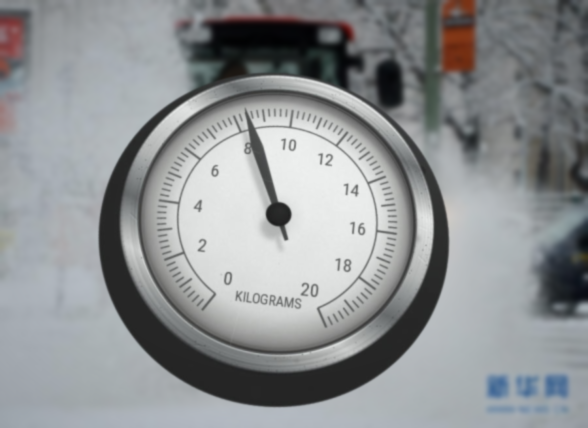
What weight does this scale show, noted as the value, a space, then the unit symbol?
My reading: 8.4 kg
